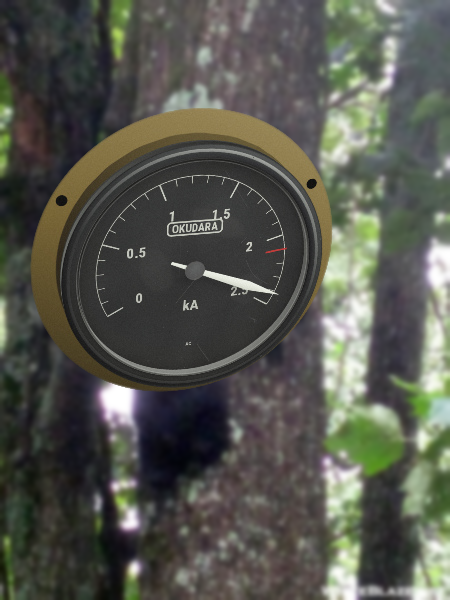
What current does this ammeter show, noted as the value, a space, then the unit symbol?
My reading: 2.4 kA
